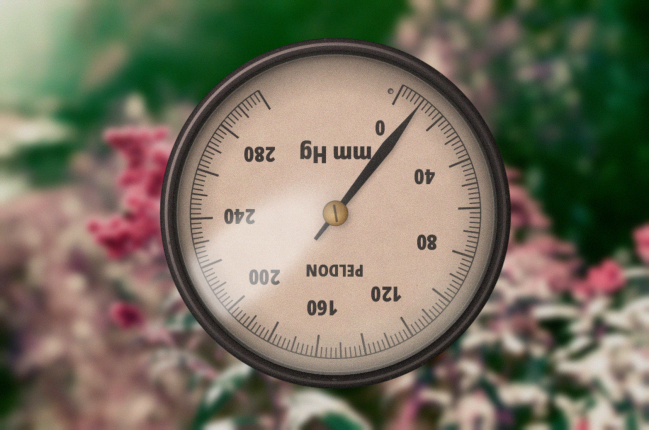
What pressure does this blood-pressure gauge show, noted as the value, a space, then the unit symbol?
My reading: 10 mmHg
